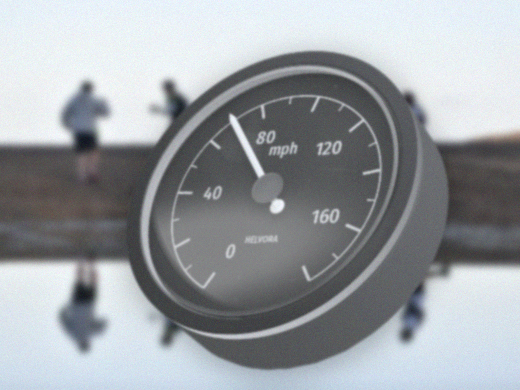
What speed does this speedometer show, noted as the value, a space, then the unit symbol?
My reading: 70 mph
